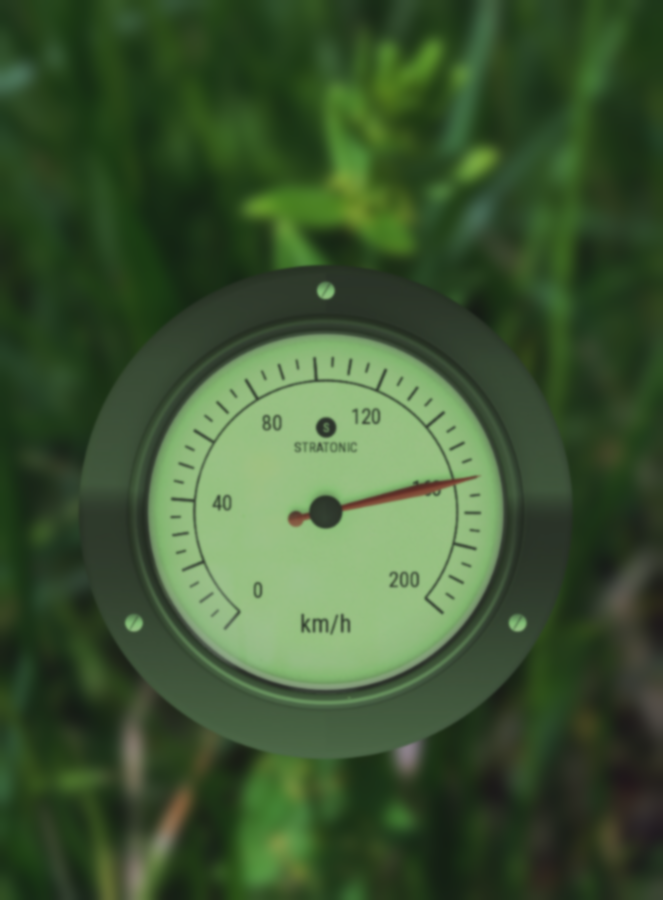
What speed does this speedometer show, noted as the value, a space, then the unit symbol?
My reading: 160 km/h
